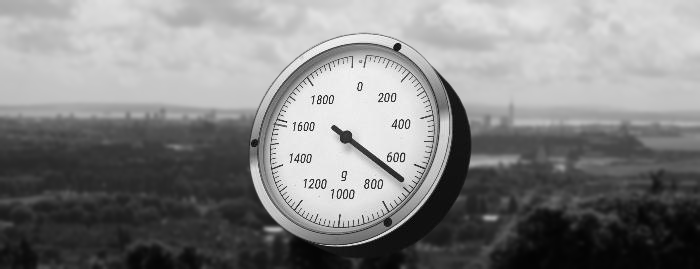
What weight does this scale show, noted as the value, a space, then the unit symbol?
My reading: 680 g
